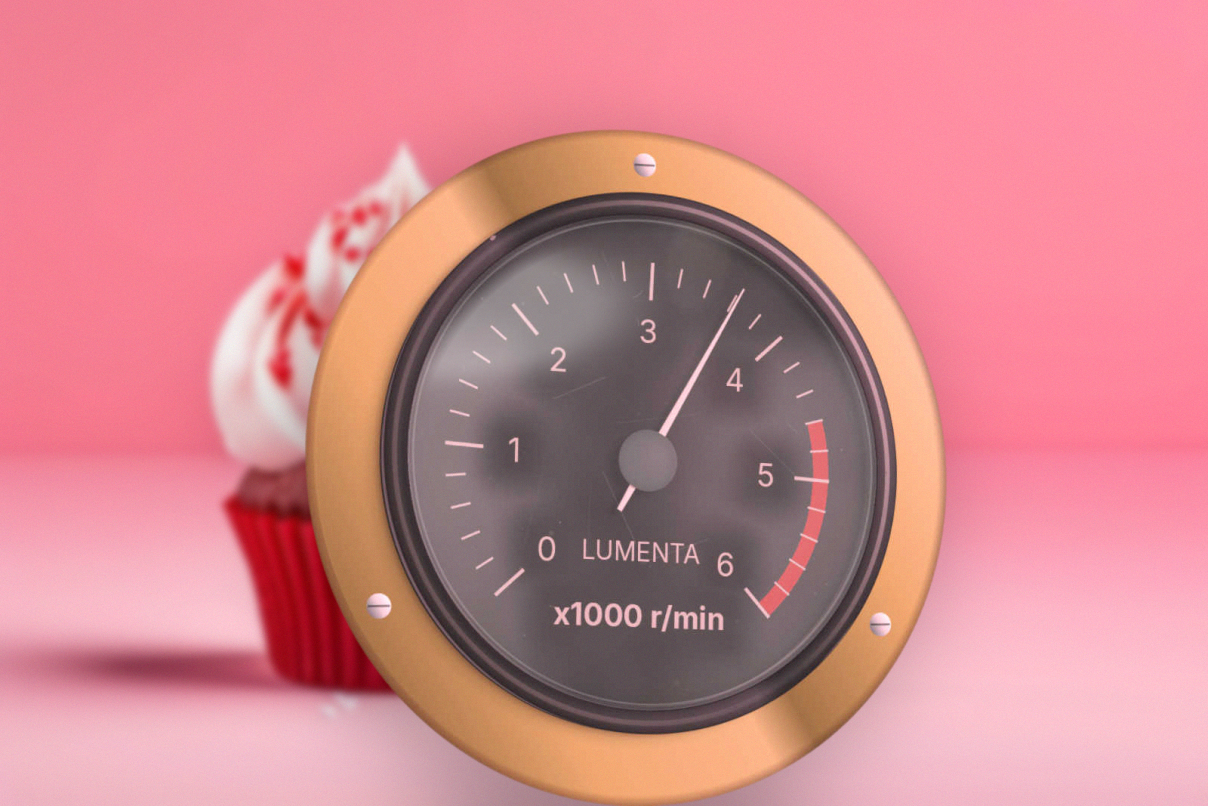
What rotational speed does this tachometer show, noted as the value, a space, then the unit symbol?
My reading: 3600 rpm
